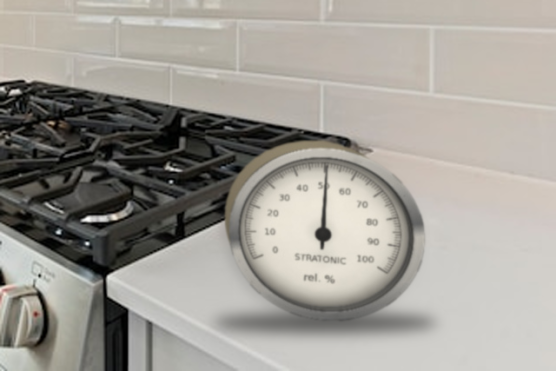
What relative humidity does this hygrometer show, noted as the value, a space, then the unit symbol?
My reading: 50 %
